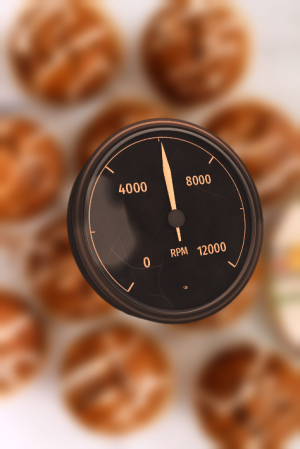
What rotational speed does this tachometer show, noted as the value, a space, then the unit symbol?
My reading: 6000 rpm
